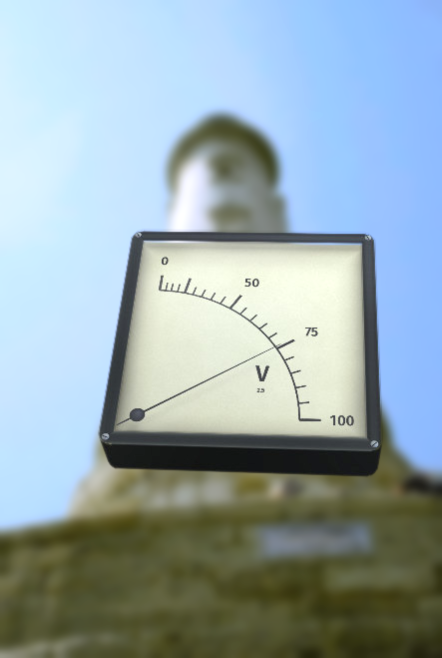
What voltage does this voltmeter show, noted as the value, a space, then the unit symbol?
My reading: 75 V
